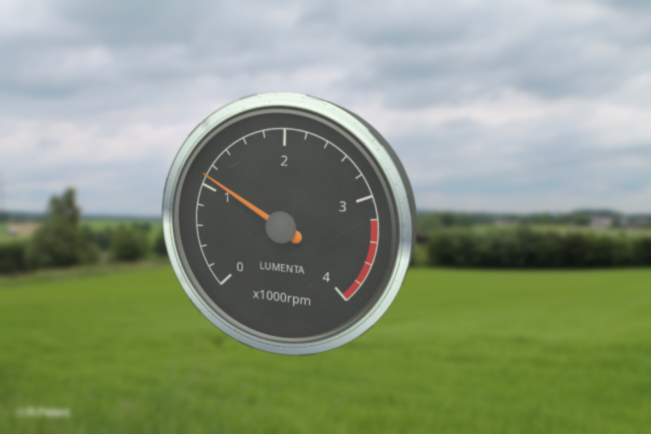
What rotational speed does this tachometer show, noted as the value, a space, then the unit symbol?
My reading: 1100 rpm
